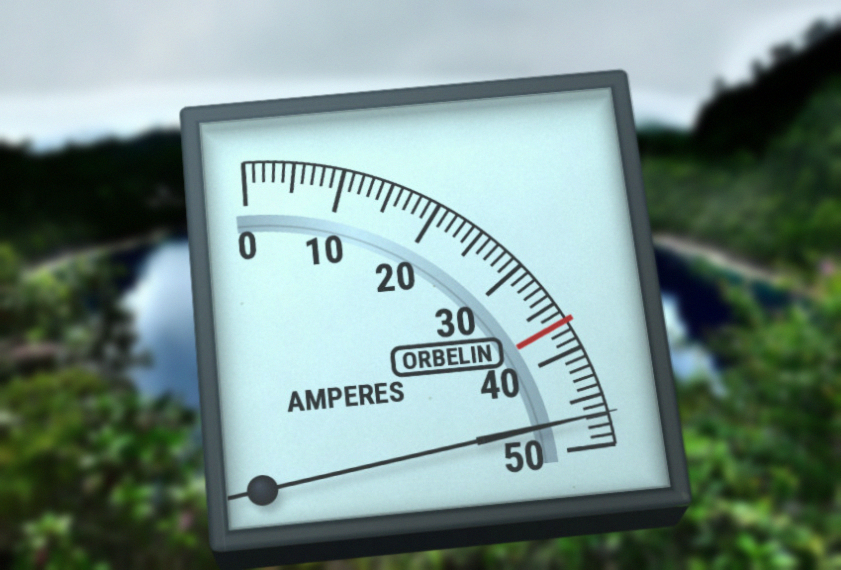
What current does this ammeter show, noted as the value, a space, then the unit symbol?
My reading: 47 A
